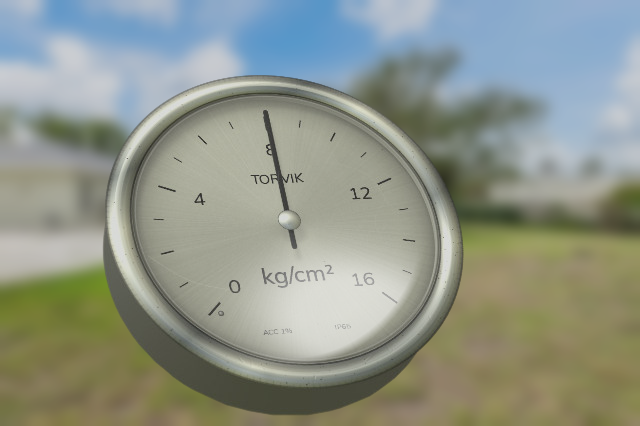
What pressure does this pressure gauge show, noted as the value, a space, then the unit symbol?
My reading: 8 kg/cm²
